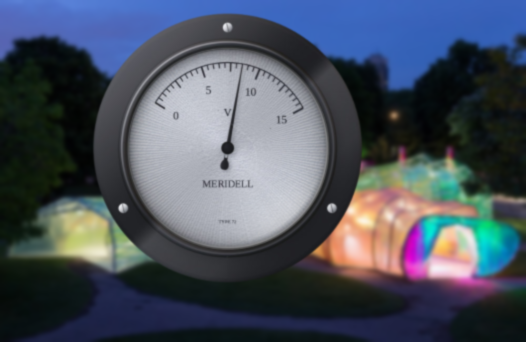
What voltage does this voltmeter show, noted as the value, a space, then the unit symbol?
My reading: 8.5 V
